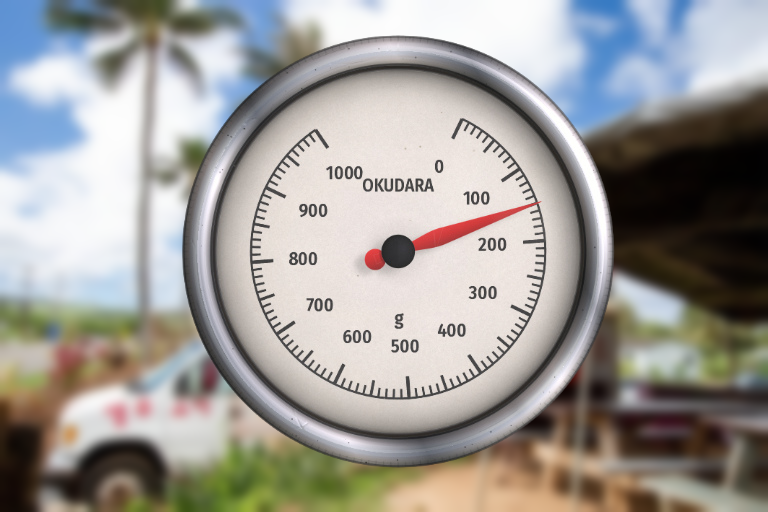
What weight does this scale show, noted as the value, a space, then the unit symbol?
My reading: 150 g
